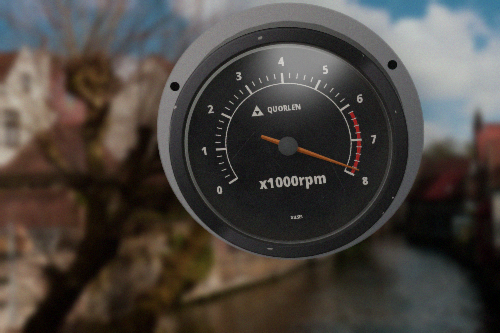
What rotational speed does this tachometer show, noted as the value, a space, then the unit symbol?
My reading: 7800 rpm
